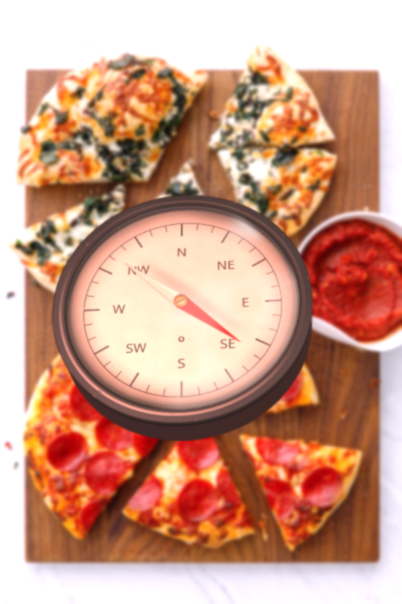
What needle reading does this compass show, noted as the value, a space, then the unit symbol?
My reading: 130 °
